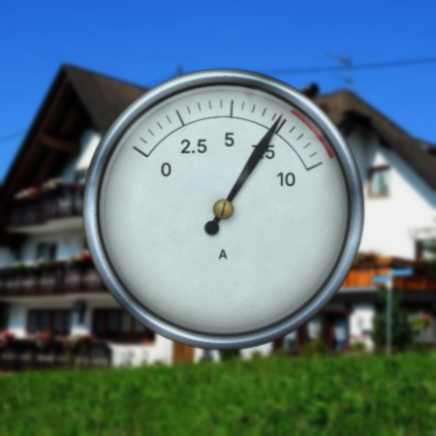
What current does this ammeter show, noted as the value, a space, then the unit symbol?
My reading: 7.25 A
